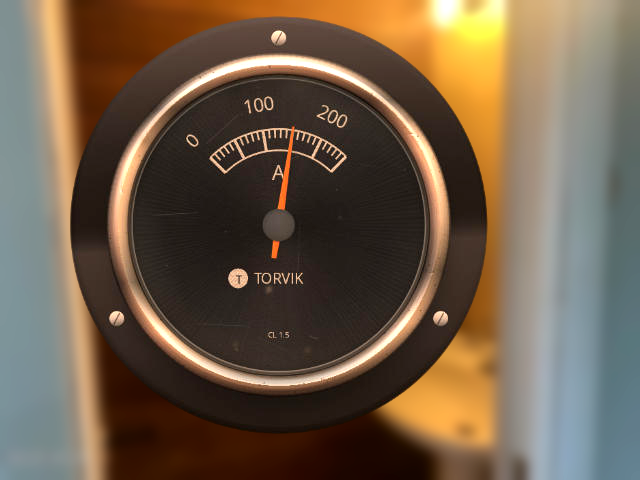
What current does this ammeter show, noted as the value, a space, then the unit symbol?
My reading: 150 A
